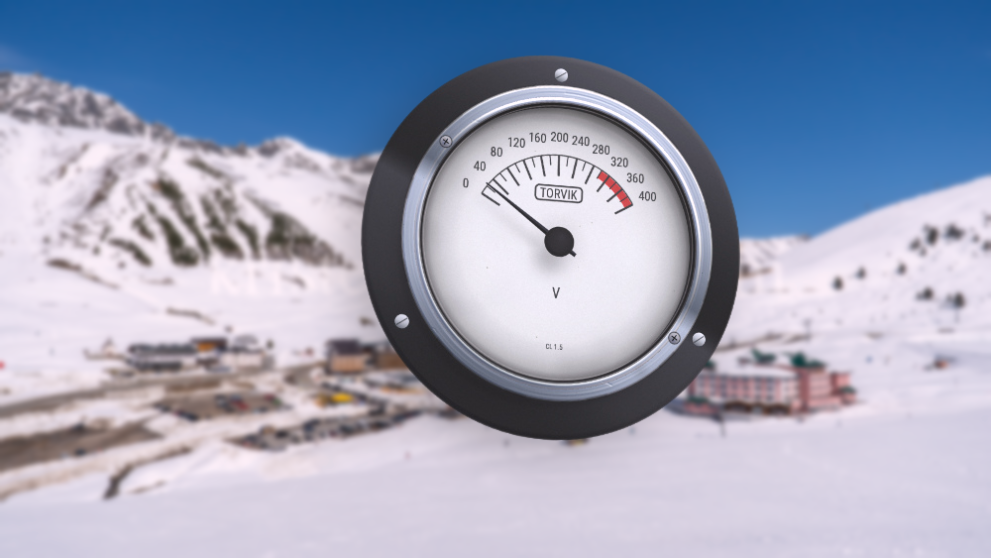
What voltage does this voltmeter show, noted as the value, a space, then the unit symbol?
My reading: 20 V
